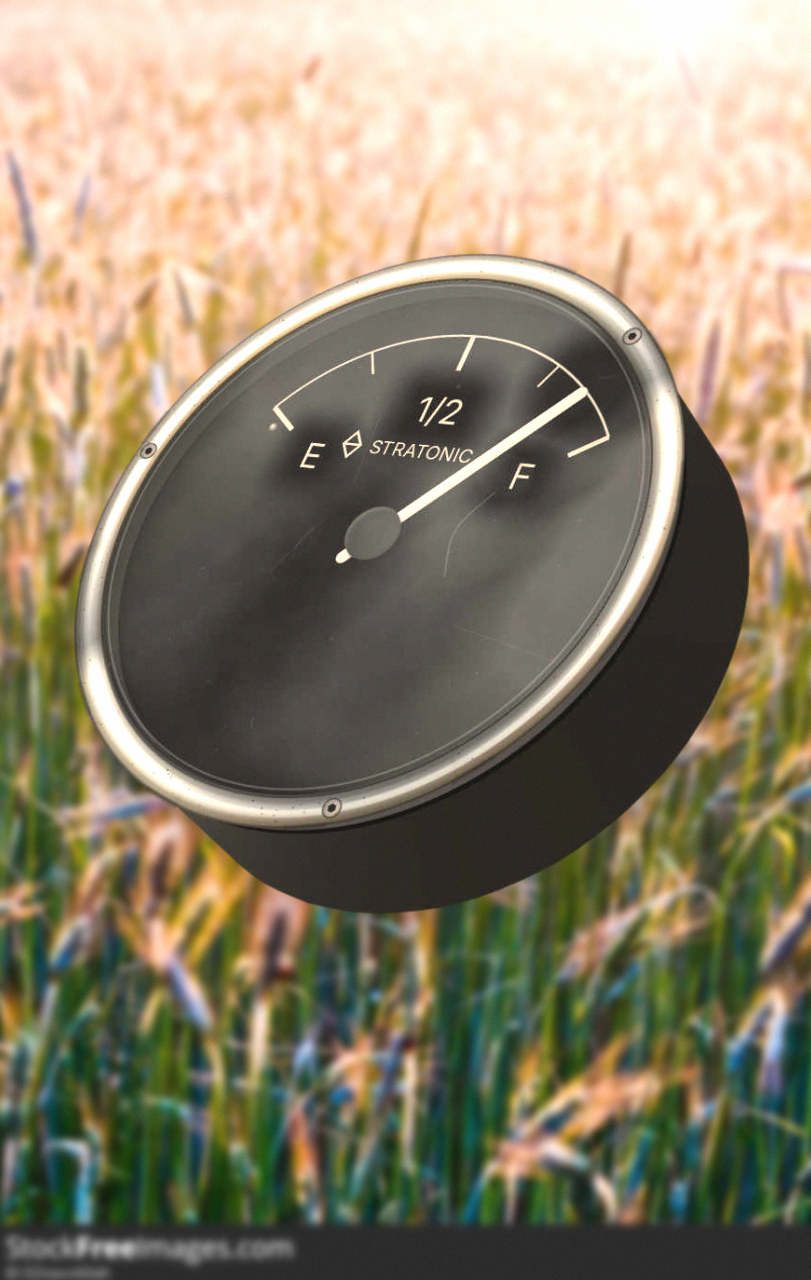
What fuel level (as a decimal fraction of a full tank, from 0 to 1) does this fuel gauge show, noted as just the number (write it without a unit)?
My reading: 0.875
